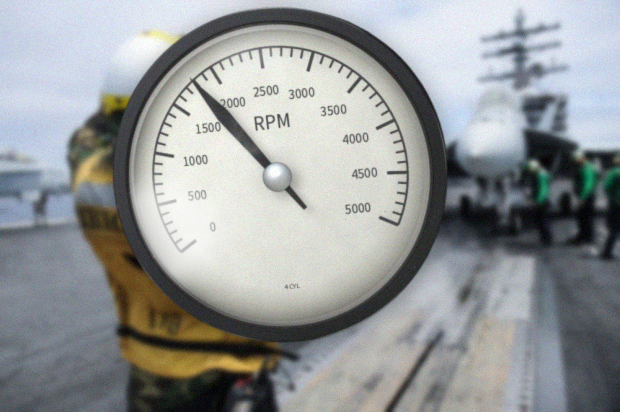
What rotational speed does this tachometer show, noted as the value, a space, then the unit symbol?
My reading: 1800 rpm
